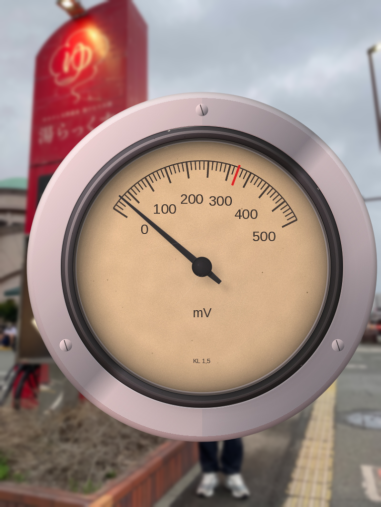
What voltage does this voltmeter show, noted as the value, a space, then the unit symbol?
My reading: 30 mV
